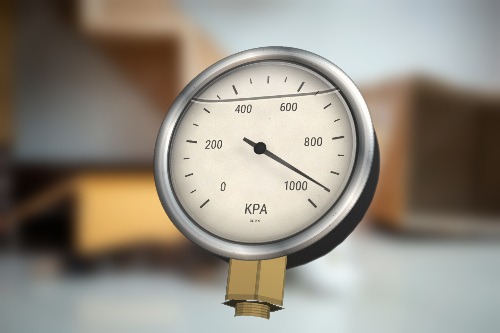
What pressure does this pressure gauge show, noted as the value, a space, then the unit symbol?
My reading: 950 kPa
